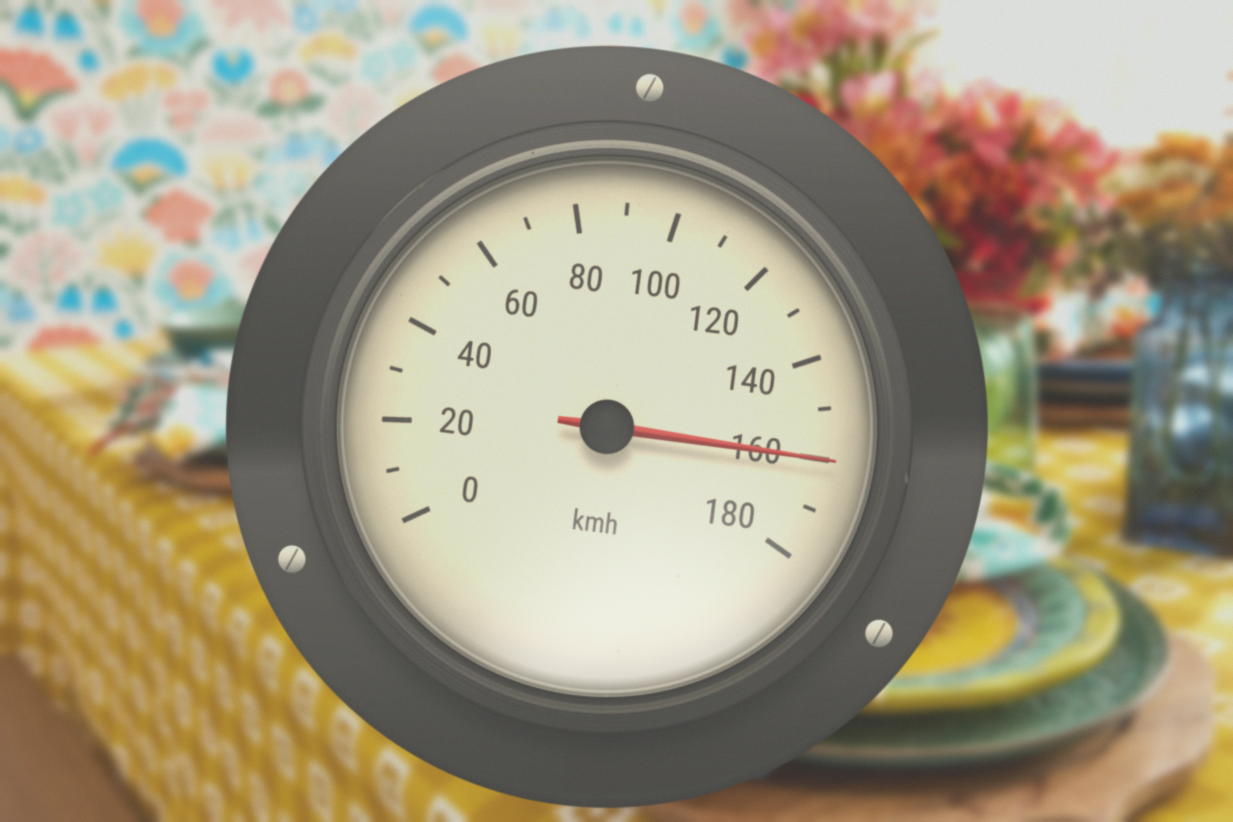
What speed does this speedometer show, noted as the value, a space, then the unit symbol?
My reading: 160 km/h
